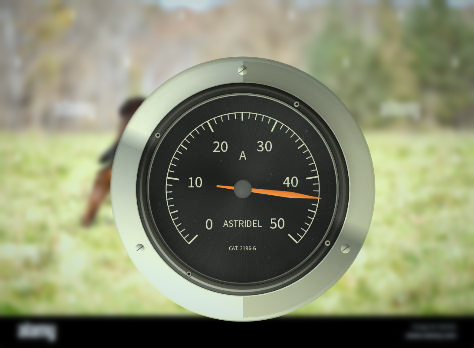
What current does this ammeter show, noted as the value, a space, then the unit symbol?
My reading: 43 A
